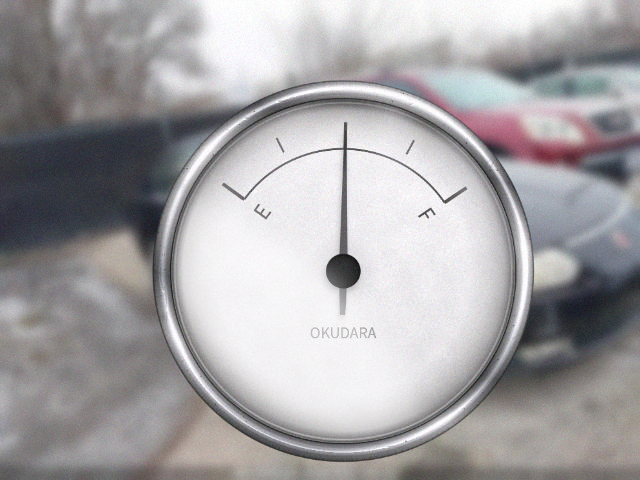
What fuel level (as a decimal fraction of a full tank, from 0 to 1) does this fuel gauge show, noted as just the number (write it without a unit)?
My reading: 0.5
